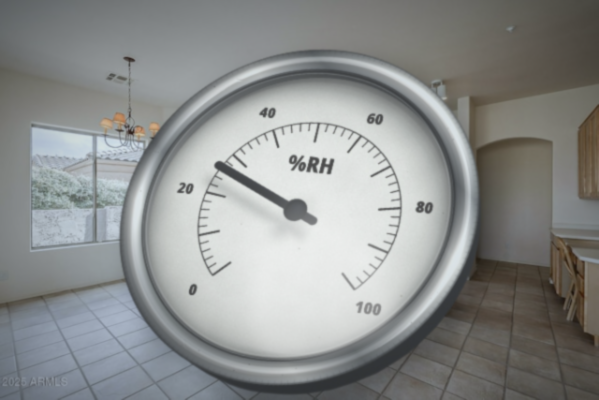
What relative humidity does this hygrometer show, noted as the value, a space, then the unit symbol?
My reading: 26 %
